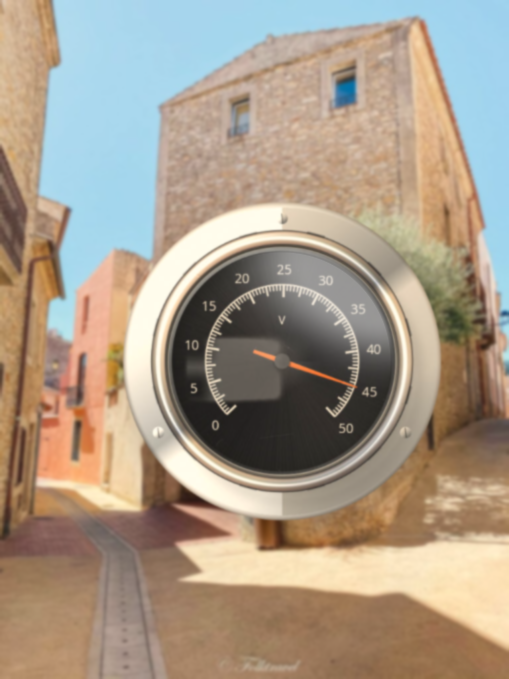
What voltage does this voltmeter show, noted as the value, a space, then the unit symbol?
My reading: 45 V
